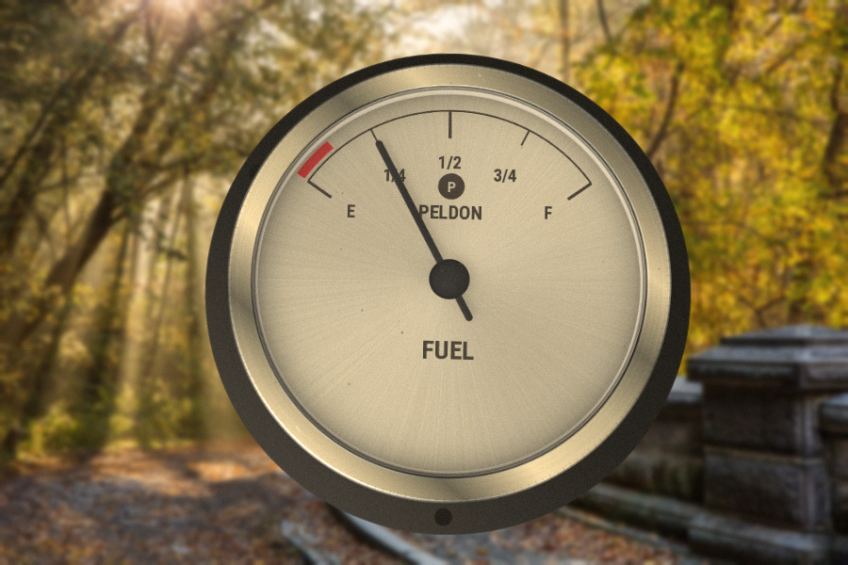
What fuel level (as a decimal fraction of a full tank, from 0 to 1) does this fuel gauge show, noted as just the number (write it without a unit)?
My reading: 0.25
